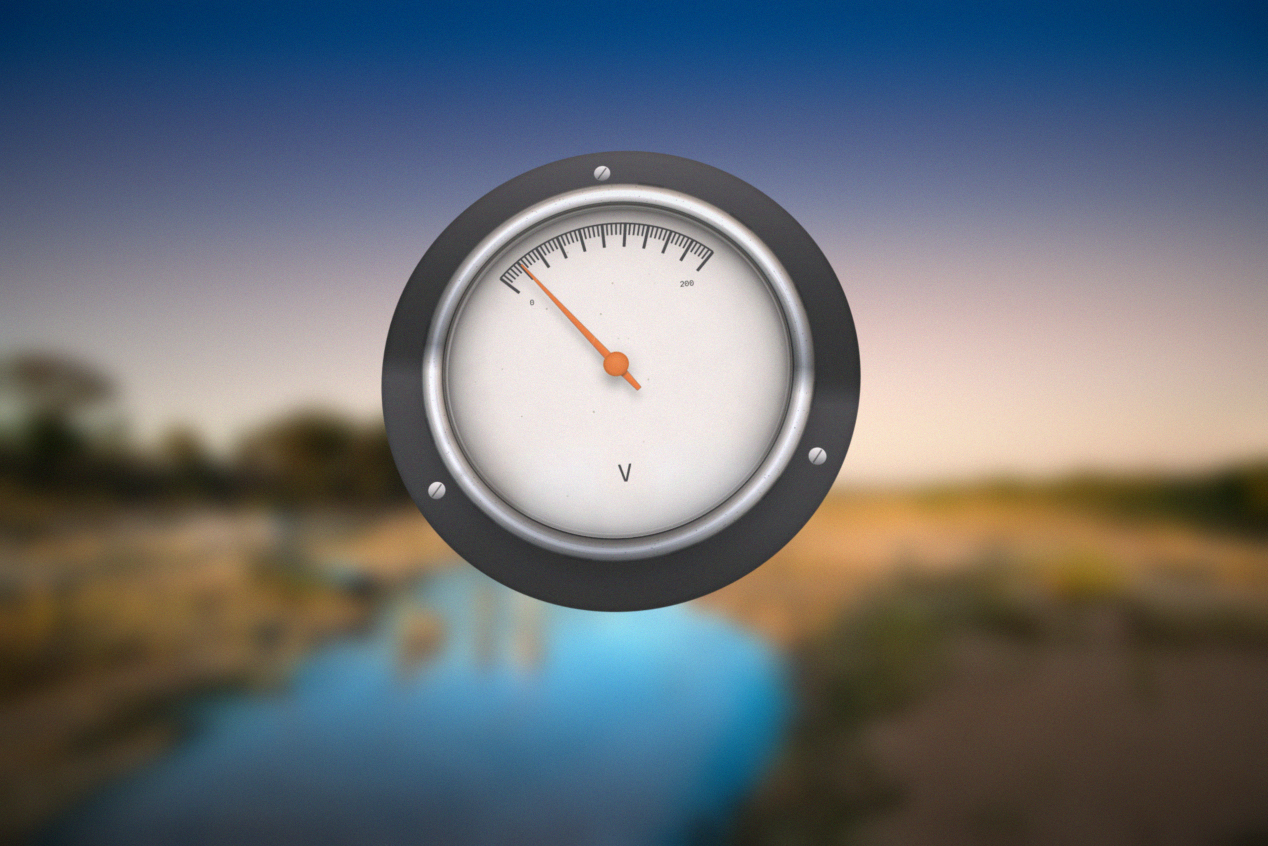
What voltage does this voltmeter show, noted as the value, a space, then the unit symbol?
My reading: 20 V
